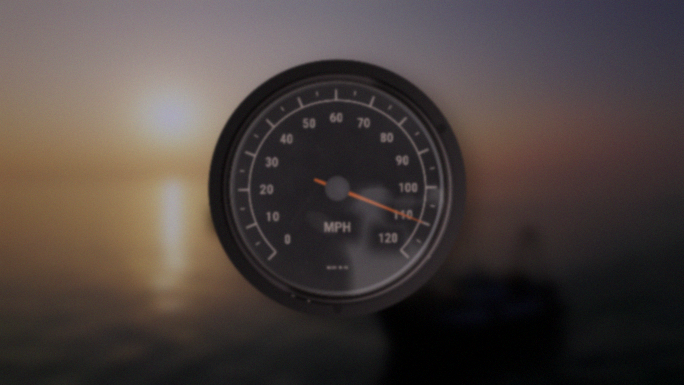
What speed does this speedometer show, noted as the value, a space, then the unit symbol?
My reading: 110 mph
